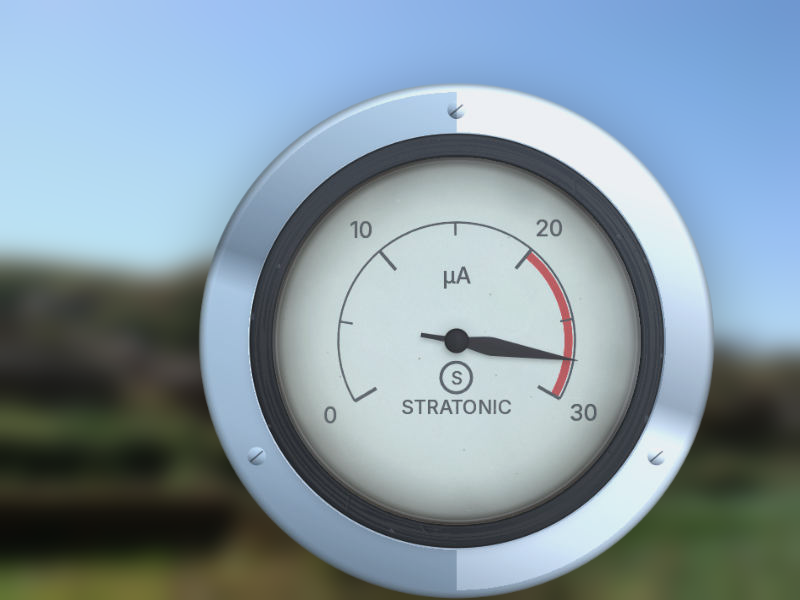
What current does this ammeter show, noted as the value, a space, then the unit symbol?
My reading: 27.5 µA
